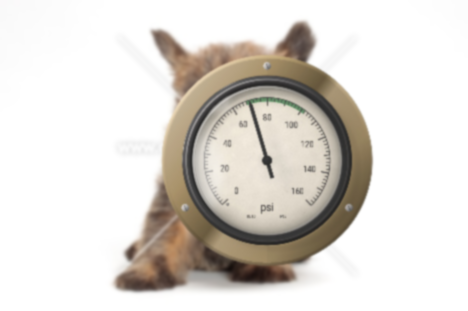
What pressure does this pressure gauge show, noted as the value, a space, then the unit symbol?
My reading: 70 psi
